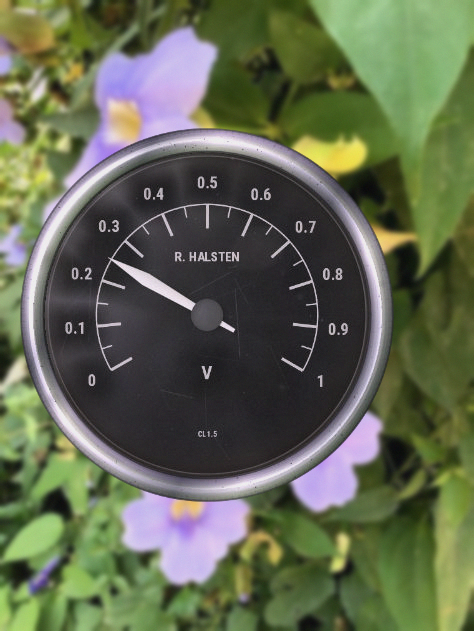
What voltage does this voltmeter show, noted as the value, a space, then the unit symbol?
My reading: 0.25 V
